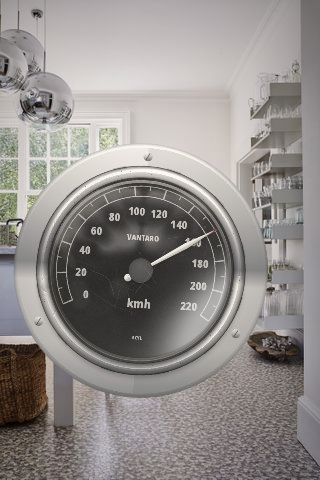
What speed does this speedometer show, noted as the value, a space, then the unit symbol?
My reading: 160 km/h
